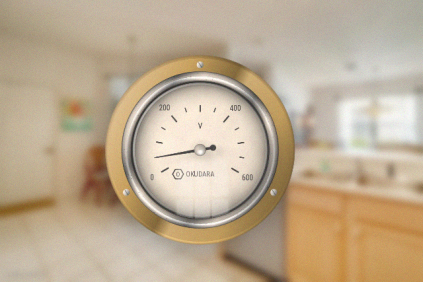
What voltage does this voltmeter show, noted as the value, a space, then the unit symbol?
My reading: 50 V
